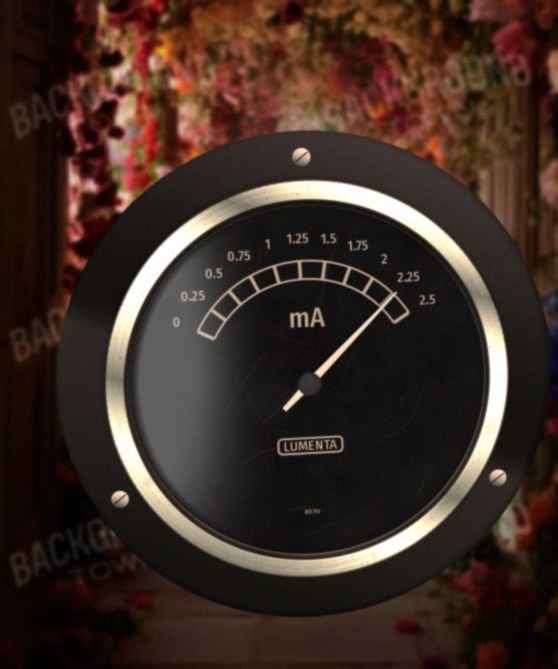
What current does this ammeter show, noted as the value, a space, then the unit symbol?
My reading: 2.25 mA
